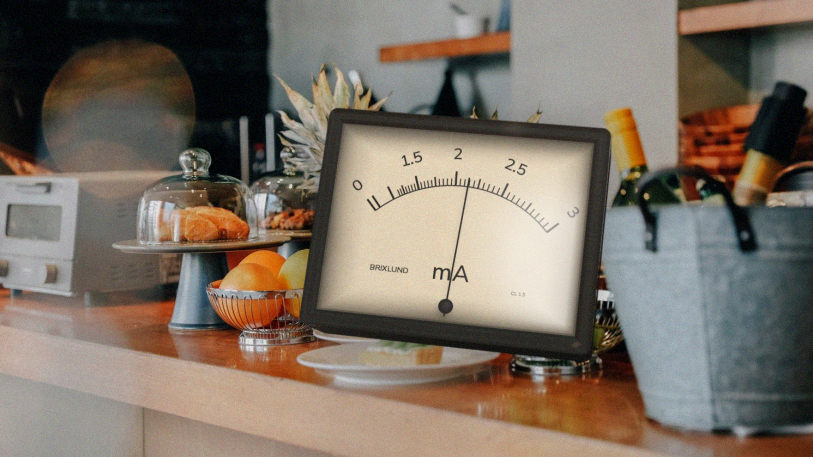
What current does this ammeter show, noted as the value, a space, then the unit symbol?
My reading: 2.15 mA
